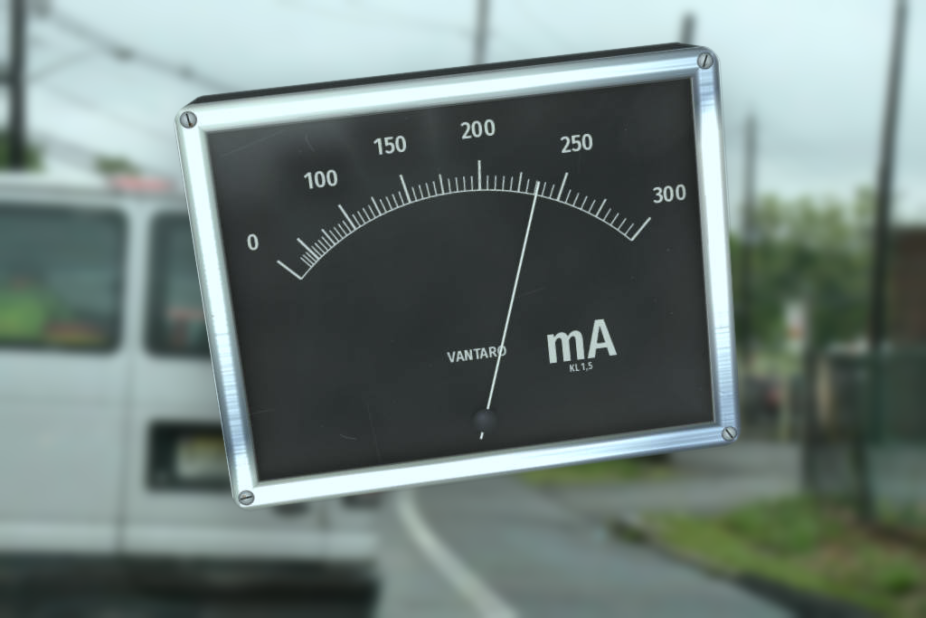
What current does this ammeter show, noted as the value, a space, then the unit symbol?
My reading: 235 mA
